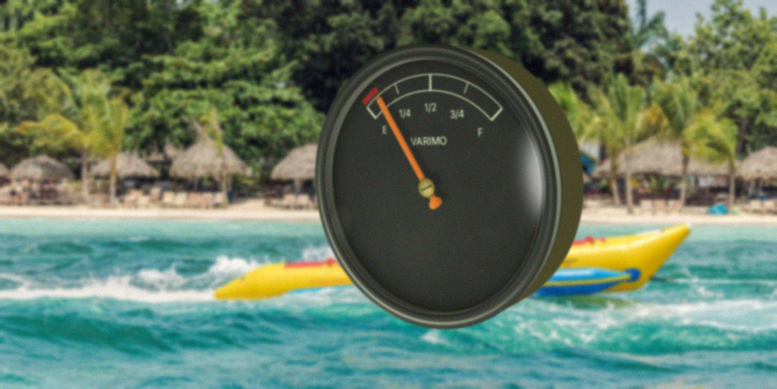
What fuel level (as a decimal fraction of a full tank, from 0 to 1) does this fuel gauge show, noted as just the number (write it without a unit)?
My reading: 0.125
